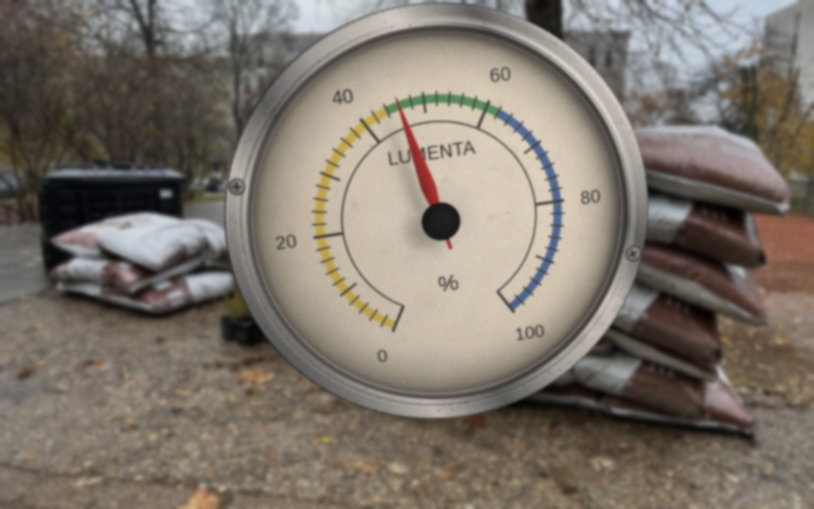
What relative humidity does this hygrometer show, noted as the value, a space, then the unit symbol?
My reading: 46 %
